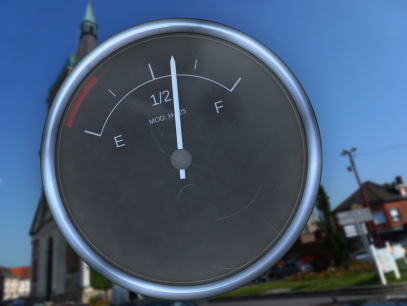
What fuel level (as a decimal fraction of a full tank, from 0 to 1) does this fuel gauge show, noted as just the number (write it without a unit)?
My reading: 0.625
